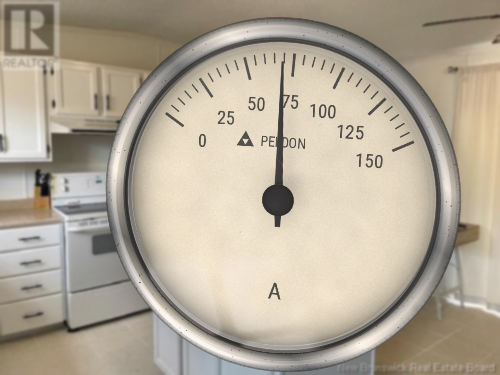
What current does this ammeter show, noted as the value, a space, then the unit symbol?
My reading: 70 A
